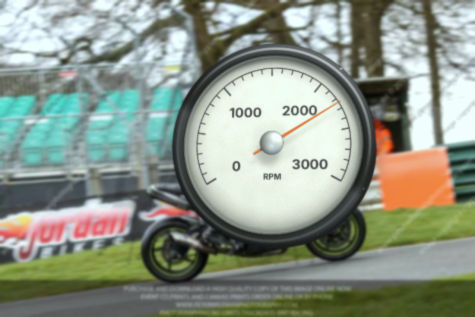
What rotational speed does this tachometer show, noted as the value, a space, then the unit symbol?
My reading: 2250 rpm
